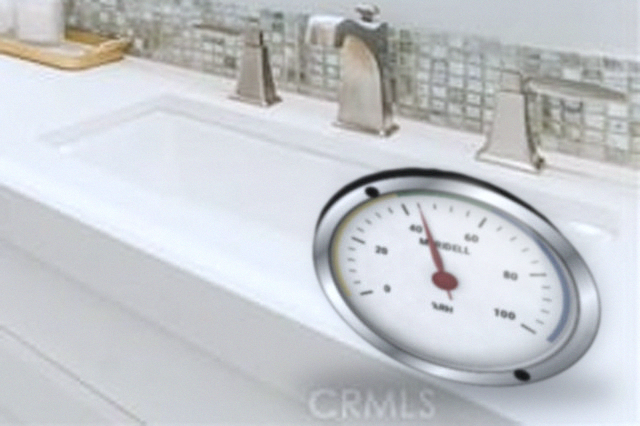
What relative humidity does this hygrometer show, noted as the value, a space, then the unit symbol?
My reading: 44 %
